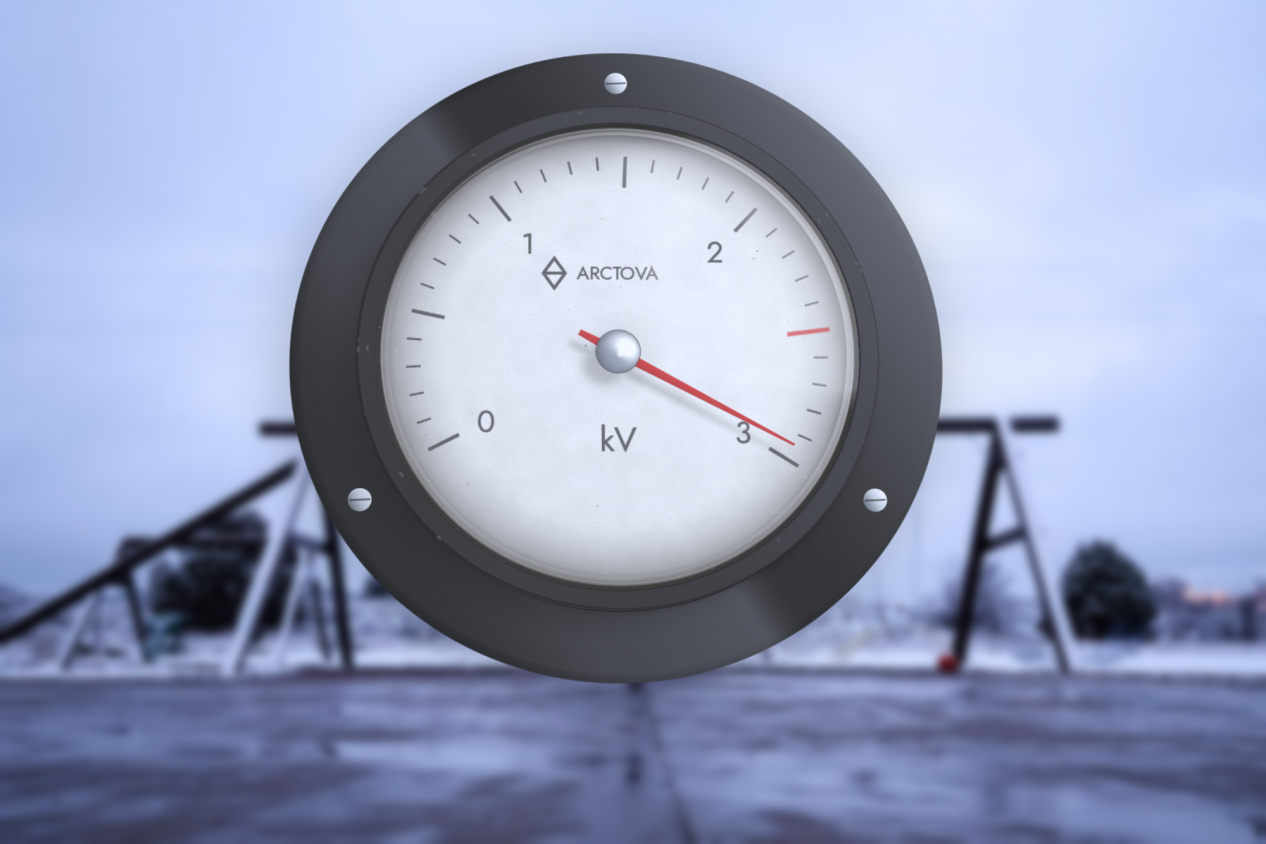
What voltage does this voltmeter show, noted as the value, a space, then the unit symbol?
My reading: 2.95 kV
